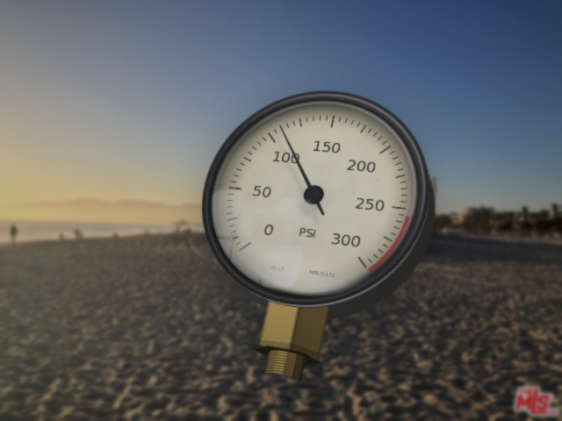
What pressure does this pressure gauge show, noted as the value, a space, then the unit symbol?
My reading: 110 psi
